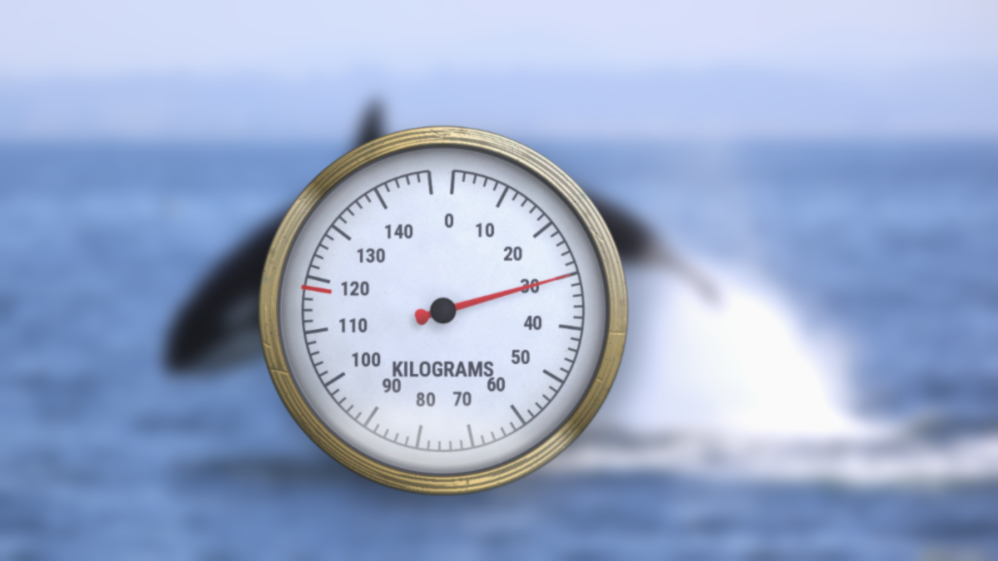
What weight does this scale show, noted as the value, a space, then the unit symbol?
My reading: 30 kg
